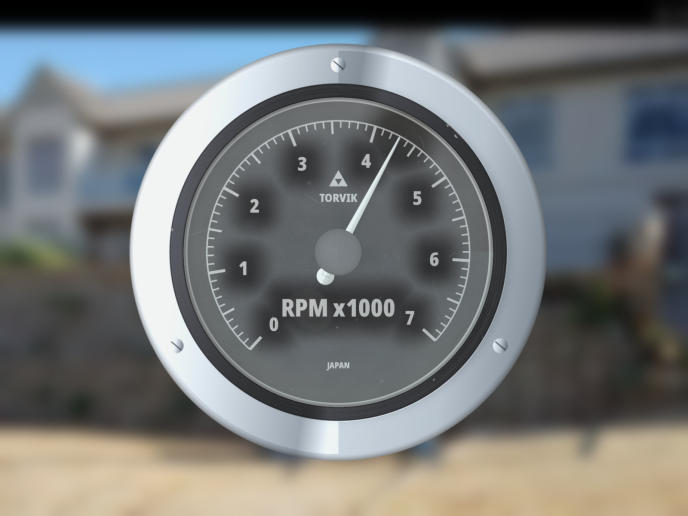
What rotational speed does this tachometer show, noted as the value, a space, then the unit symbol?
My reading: 4300 rpm
